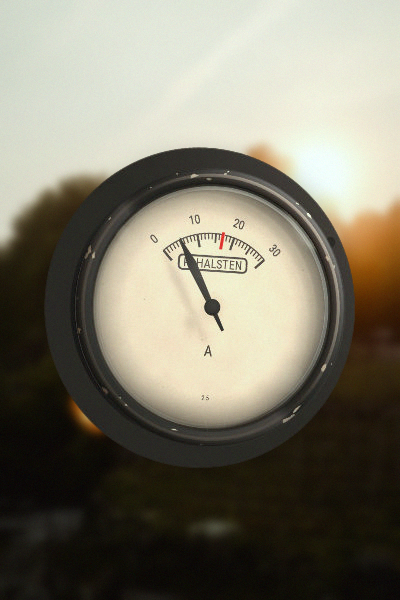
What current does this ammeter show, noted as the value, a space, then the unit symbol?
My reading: 5 A
